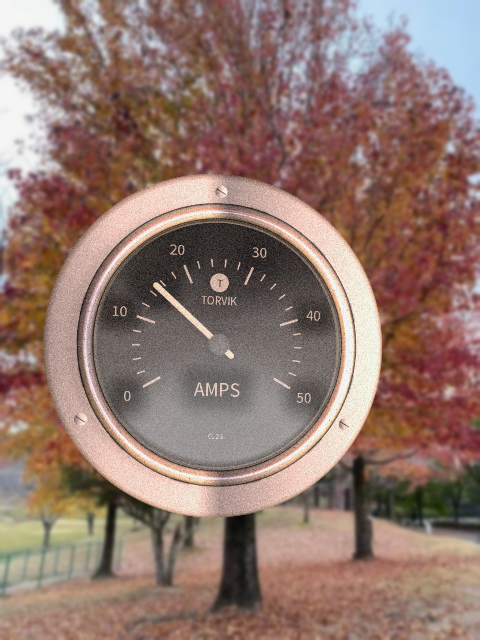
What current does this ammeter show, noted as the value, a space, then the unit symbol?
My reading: 15 A
